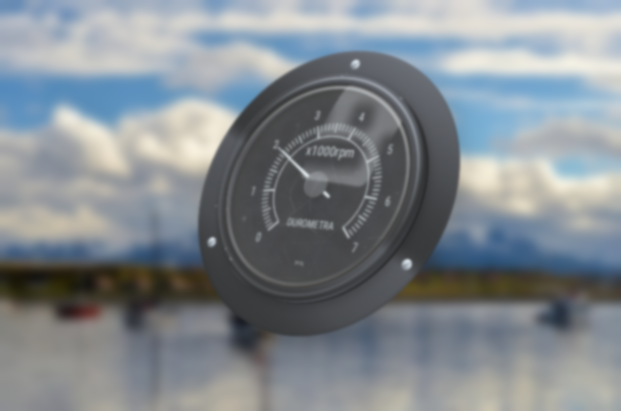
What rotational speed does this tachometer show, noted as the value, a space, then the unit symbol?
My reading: 2000 rpm
